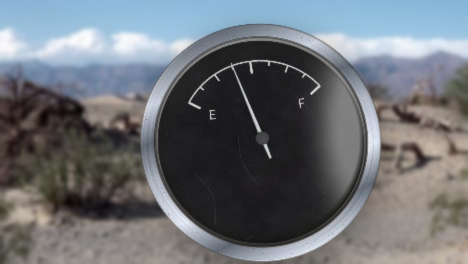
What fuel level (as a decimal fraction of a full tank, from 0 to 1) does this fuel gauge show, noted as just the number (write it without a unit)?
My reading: 0.375
